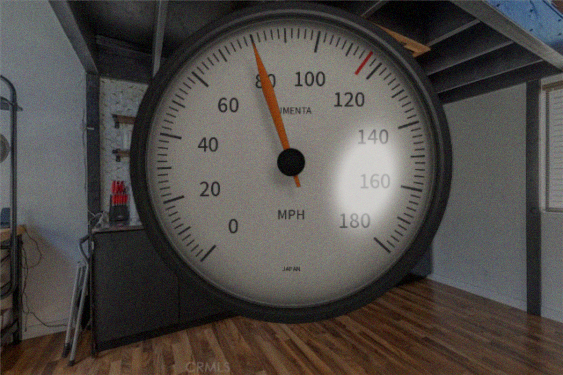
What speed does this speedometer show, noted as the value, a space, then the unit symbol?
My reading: 80 mph
